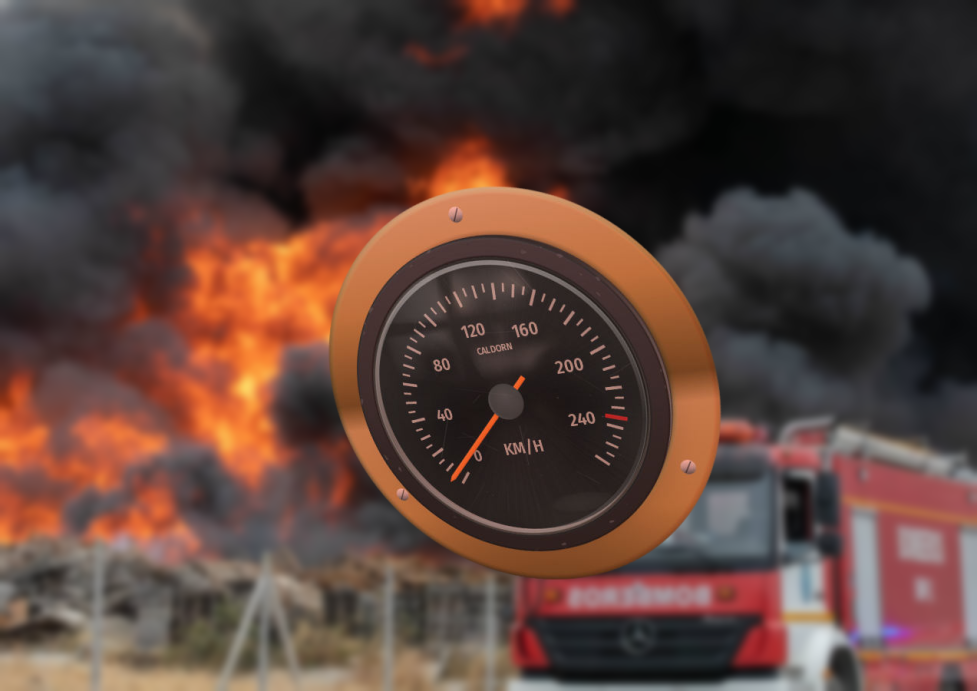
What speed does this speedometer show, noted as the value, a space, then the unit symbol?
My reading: 5 km/h
